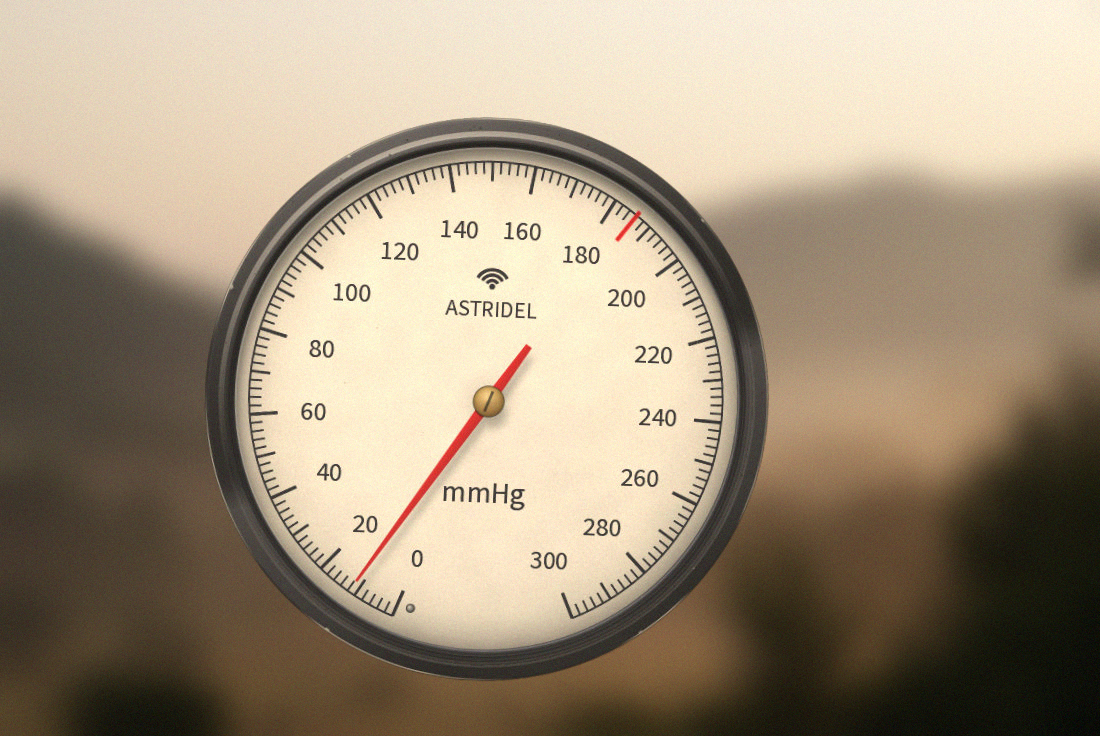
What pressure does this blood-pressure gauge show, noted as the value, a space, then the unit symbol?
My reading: 12 mmHg
